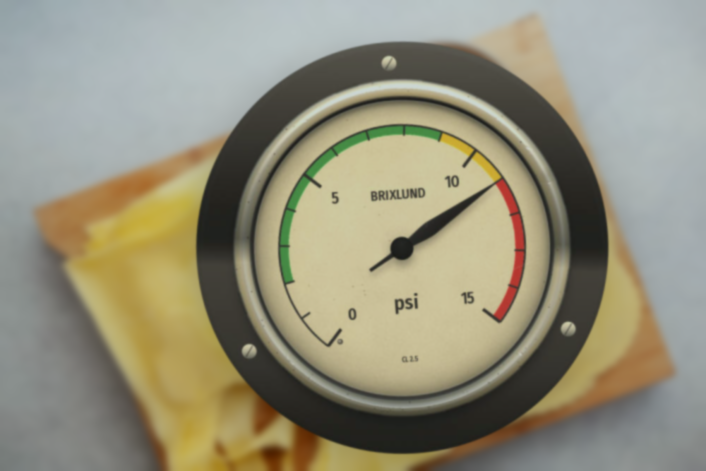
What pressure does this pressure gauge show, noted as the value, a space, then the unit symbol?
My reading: 11 psi
